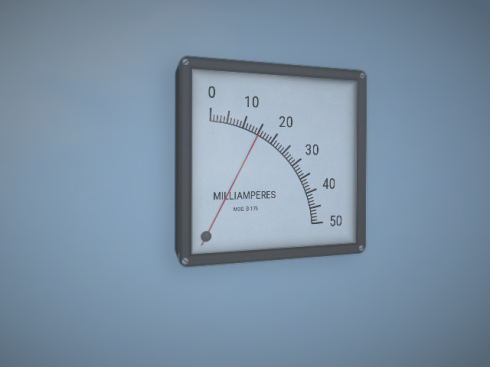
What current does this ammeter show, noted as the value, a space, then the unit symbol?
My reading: 15 mA
